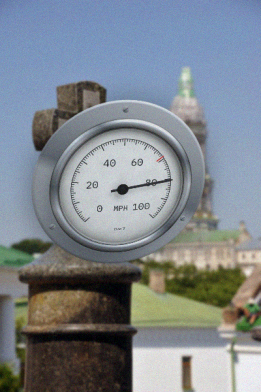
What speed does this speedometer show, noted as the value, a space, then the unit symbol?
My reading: 80 mph
